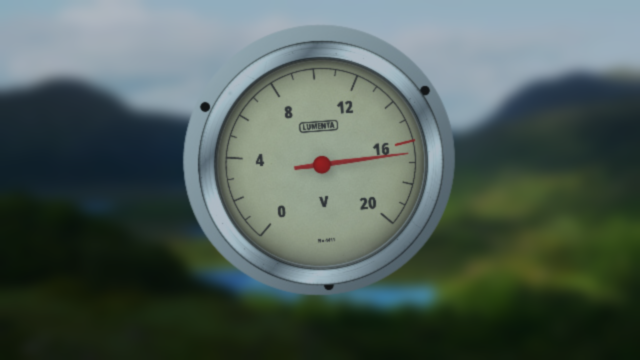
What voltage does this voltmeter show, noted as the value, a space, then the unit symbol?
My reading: 16.5 V
